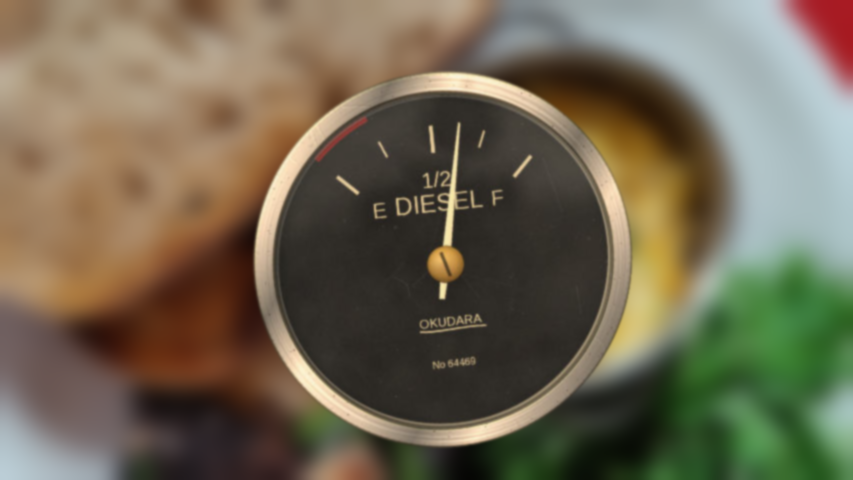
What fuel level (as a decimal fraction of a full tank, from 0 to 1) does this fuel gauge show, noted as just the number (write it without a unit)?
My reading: 0.625
